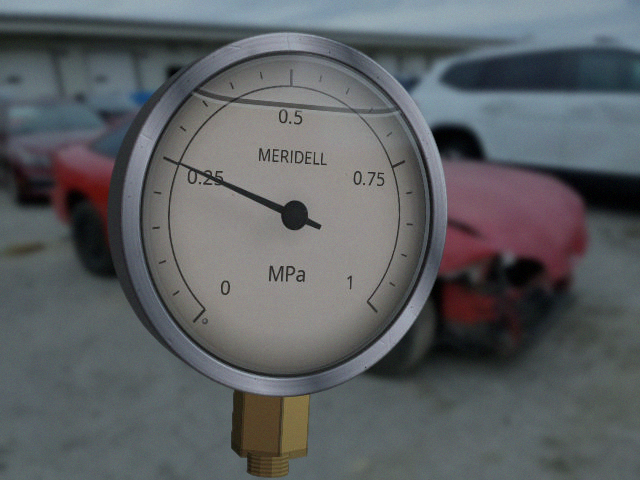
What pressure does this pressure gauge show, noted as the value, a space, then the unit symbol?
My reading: 0.25 MPa
